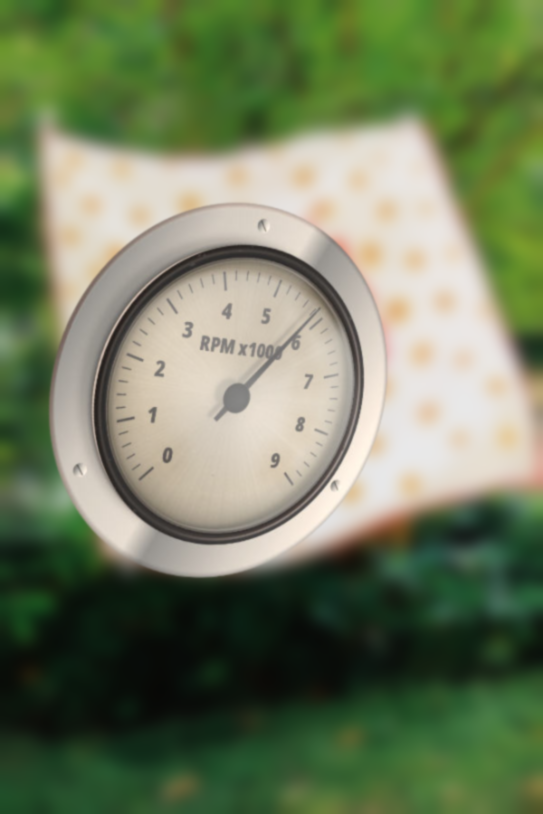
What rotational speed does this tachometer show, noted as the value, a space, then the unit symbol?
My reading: 5800 rpm
